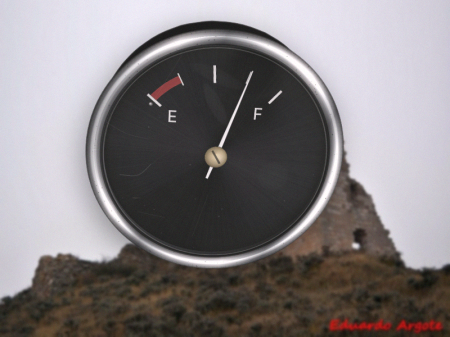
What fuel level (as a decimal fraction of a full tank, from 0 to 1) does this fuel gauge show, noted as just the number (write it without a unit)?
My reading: 0.75
